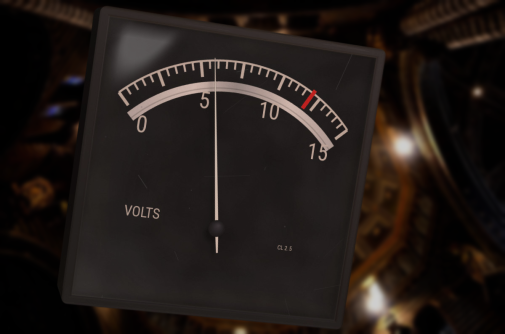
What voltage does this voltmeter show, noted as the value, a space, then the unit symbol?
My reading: 5.75 V
